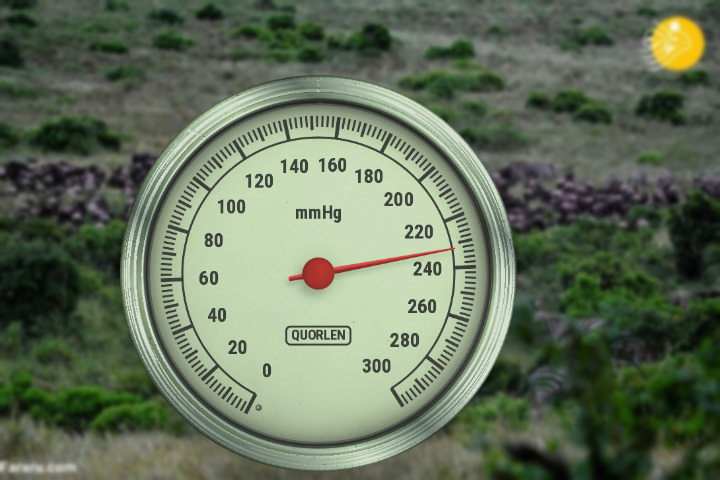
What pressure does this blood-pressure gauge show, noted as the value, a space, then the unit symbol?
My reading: 232 mmHg
